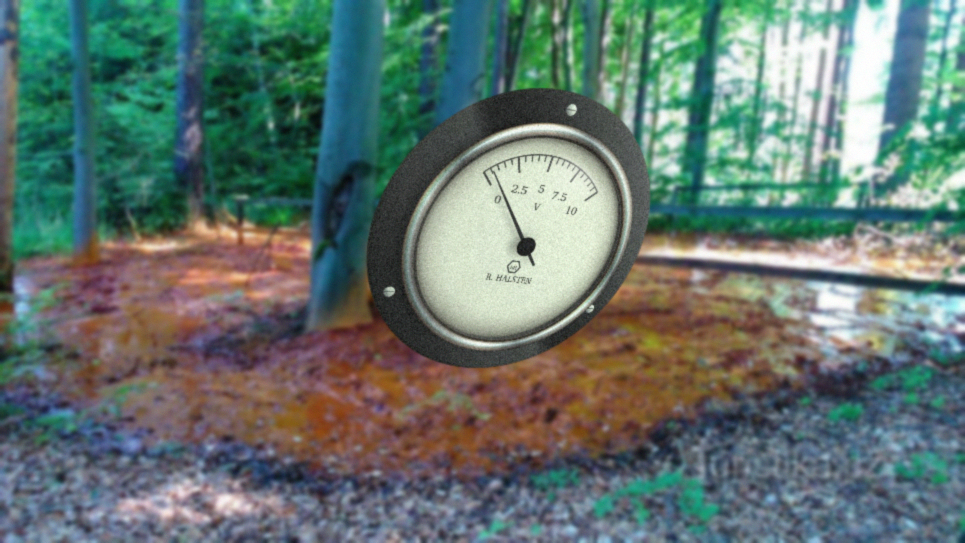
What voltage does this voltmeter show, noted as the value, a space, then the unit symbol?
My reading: 0.5 V
